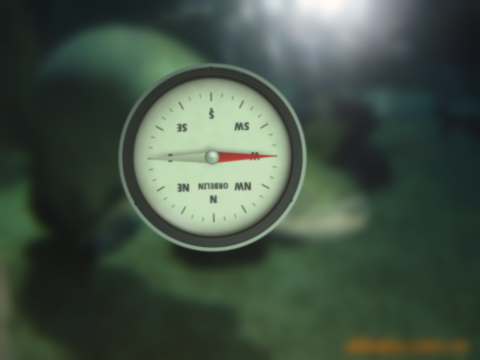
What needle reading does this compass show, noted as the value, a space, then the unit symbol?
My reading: 270 °
